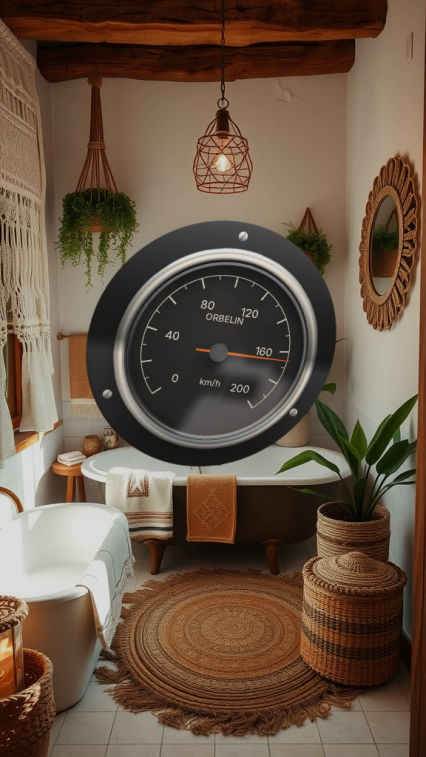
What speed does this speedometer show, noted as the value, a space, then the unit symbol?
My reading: 165 km/h
